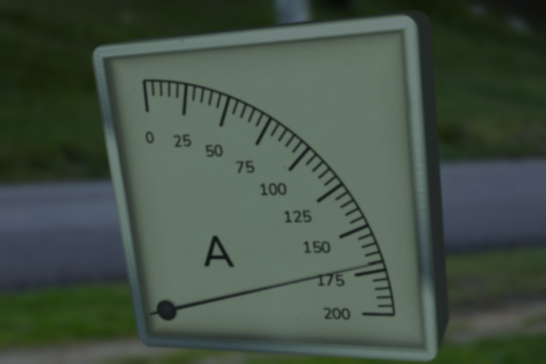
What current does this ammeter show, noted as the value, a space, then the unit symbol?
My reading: 170 A
